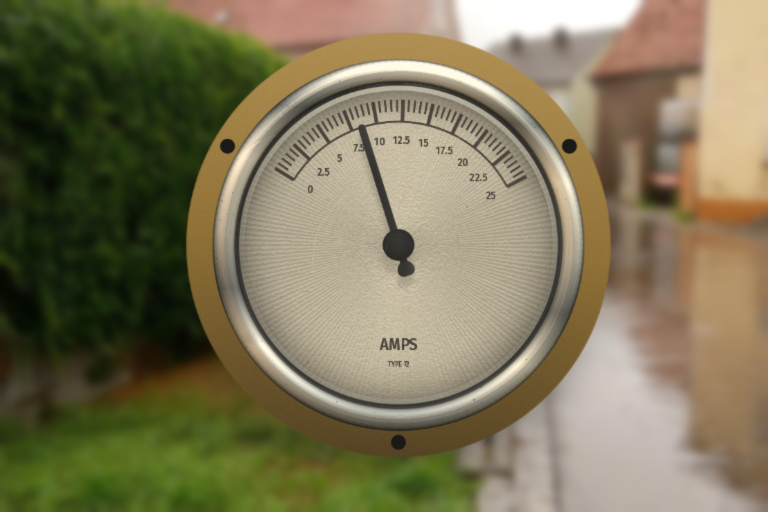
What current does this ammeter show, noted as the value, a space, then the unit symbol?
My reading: 8.5 A
